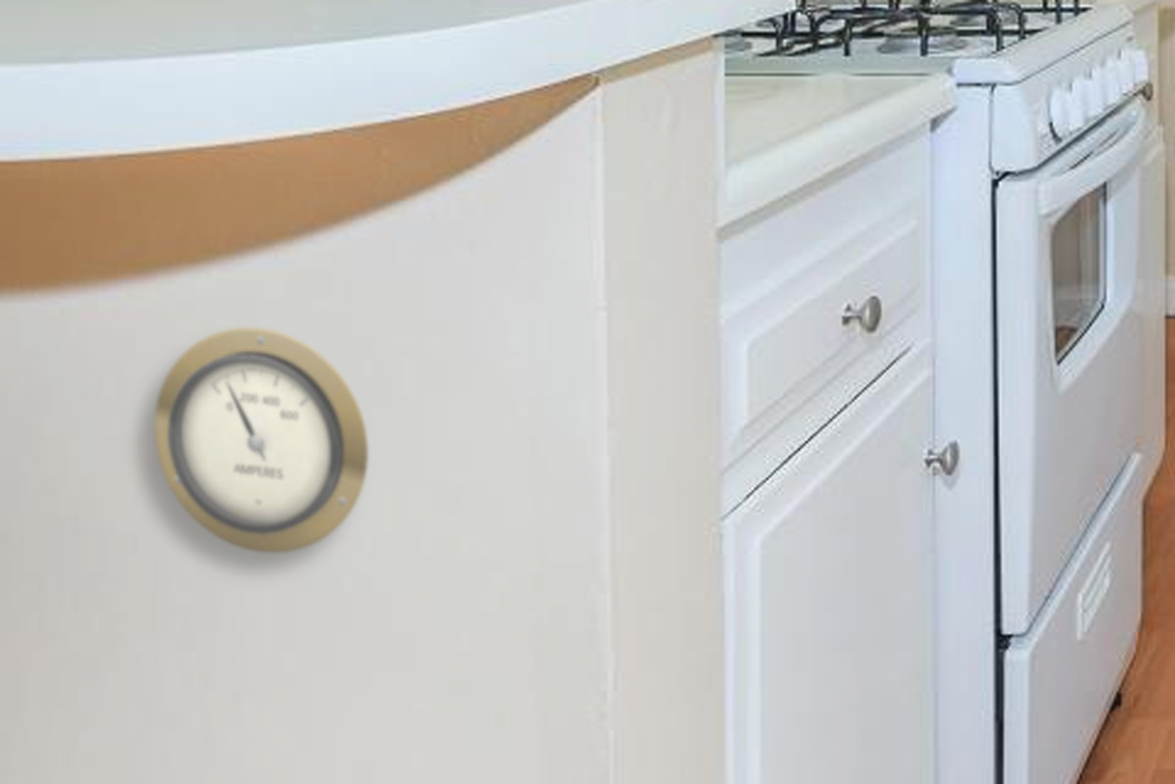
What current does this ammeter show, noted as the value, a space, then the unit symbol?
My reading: 100 A
